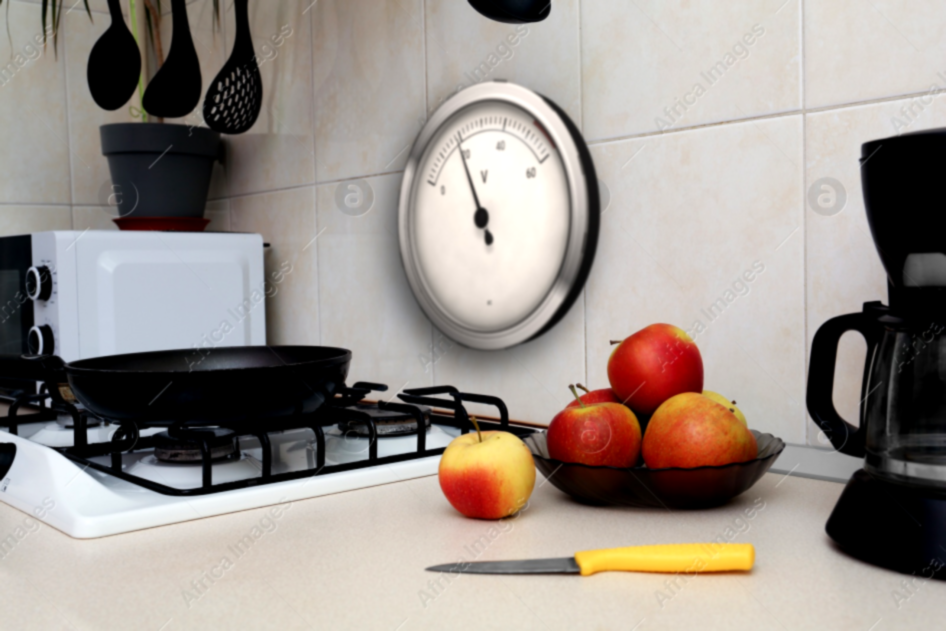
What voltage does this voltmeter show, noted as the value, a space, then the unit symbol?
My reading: 20 V
